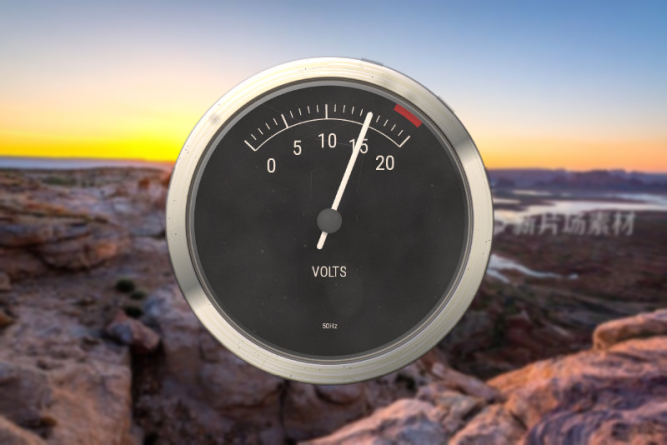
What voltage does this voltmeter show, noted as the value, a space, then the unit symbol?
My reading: 15 V
